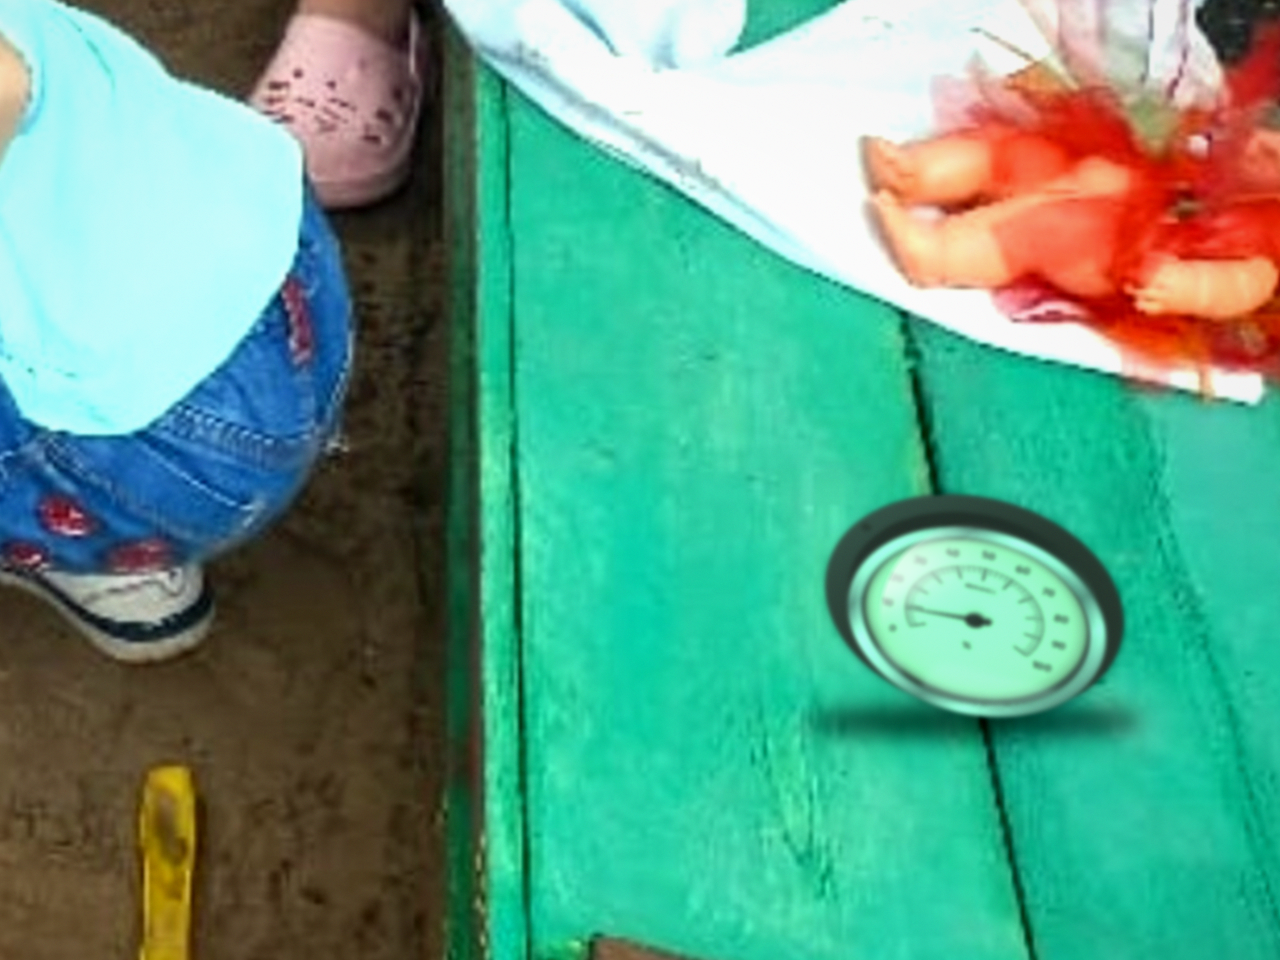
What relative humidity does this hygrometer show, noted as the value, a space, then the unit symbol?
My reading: 10 %
